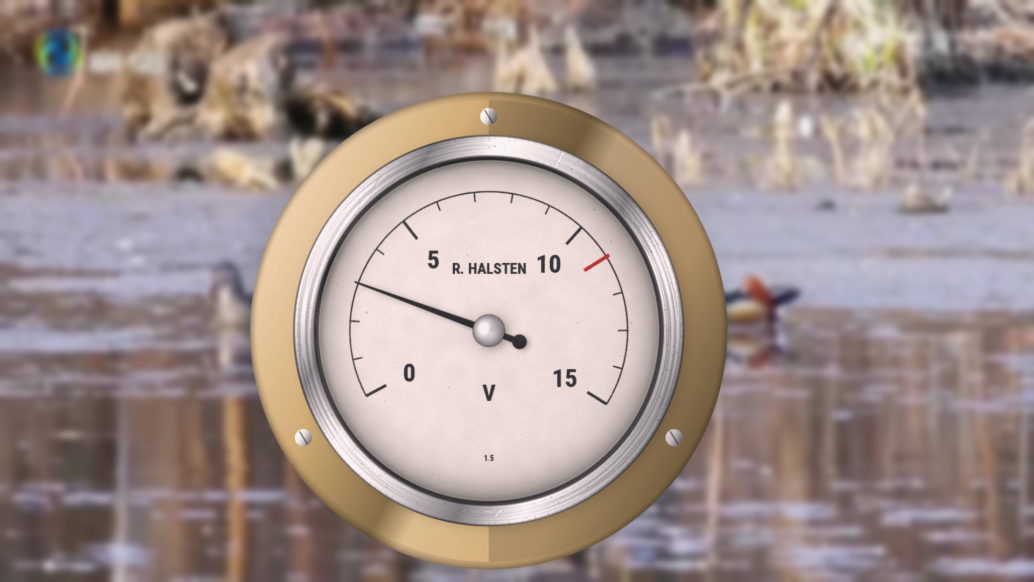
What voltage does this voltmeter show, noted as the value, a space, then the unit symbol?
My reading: 3 V
